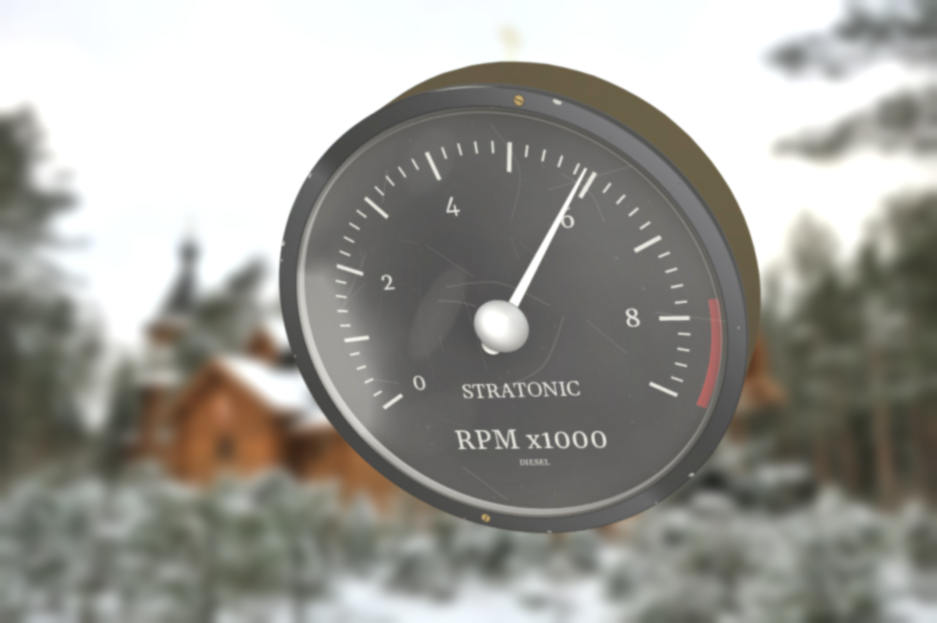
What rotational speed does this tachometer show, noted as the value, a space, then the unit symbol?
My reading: 5900 rpm
